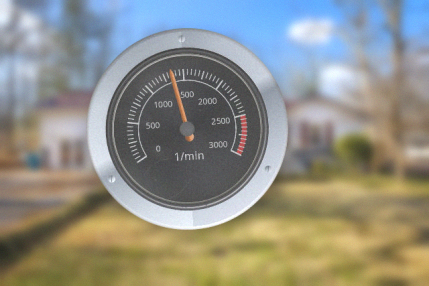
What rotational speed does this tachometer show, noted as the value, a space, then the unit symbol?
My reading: 1350 rpm
